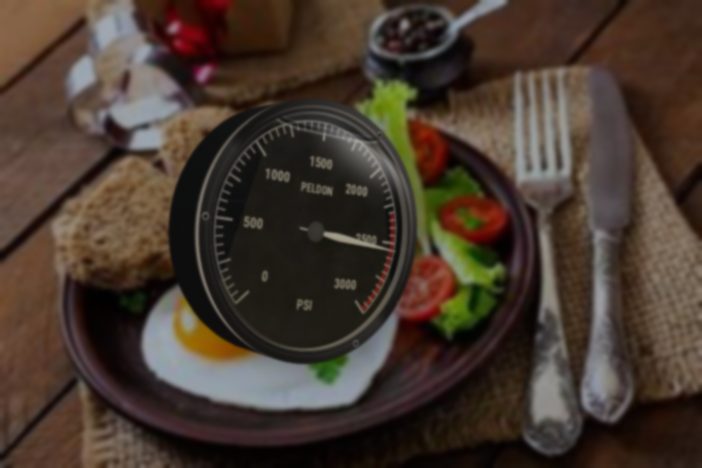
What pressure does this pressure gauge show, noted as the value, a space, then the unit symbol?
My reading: 2550 psi
